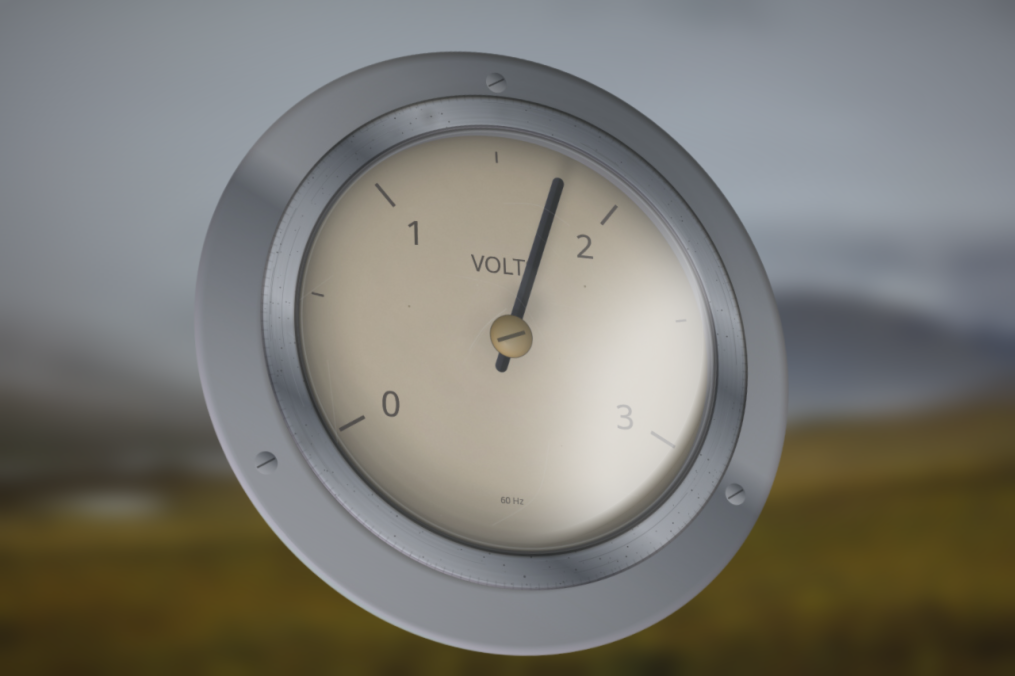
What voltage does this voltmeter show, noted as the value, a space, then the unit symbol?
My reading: 1.75 V
